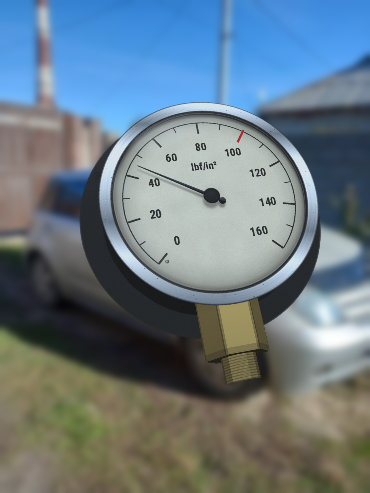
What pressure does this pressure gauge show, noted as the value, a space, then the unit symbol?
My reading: 45 psi
